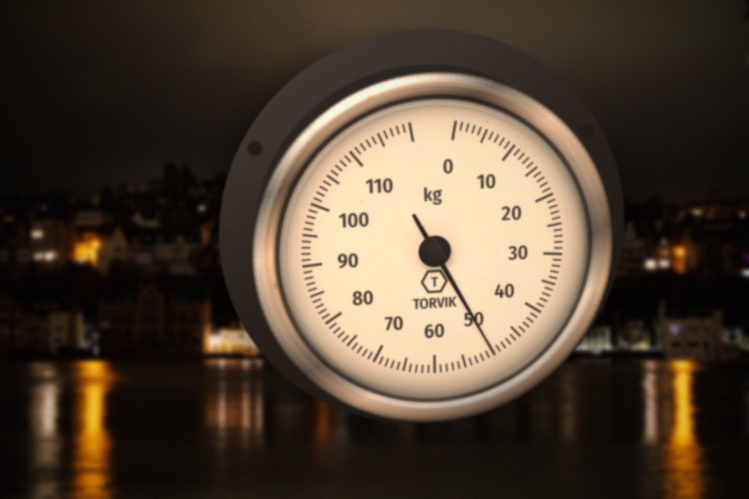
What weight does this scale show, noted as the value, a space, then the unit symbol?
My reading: 50 kg
